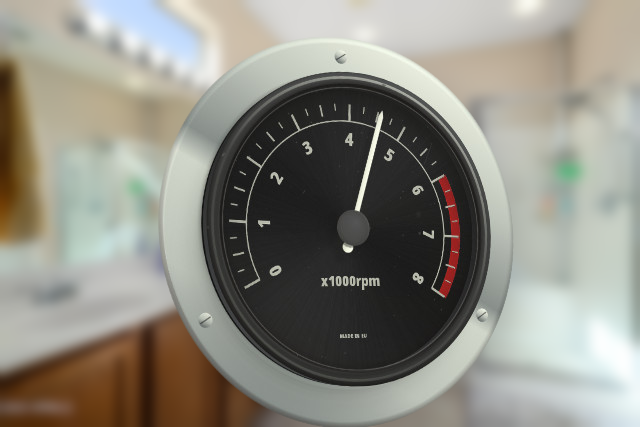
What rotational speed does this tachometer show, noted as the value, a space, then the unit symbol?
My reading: 4500 rpm
